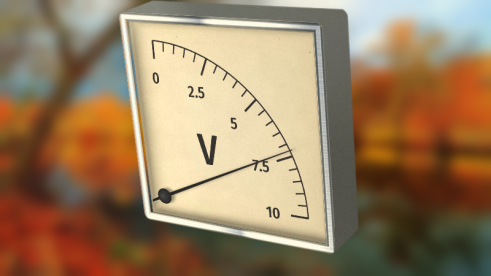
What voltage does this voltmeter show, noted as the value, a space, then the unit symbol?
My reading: 7.25 V
